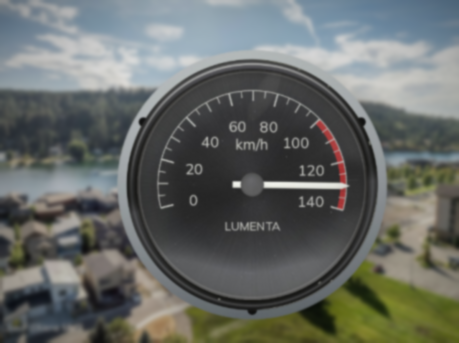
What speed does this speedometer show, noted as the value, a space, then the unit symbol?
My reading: 130 km/h
